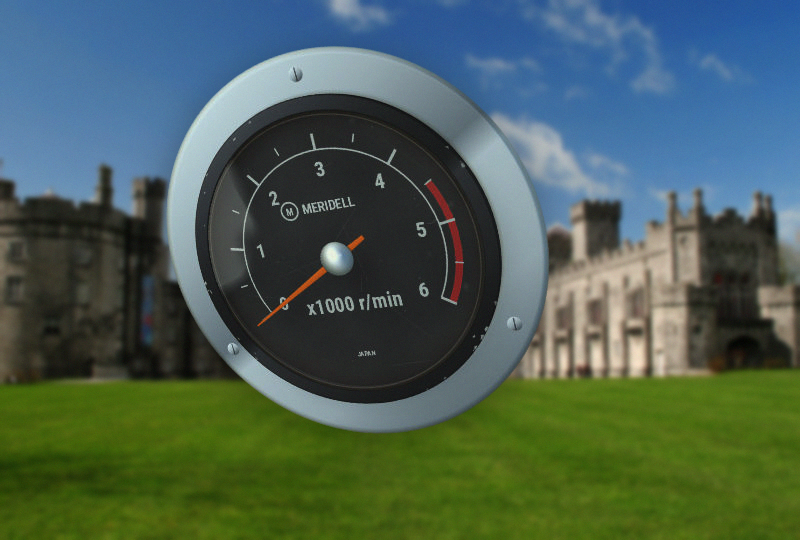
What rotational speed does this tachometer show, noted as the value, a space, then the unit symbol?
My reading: 0 rpm
